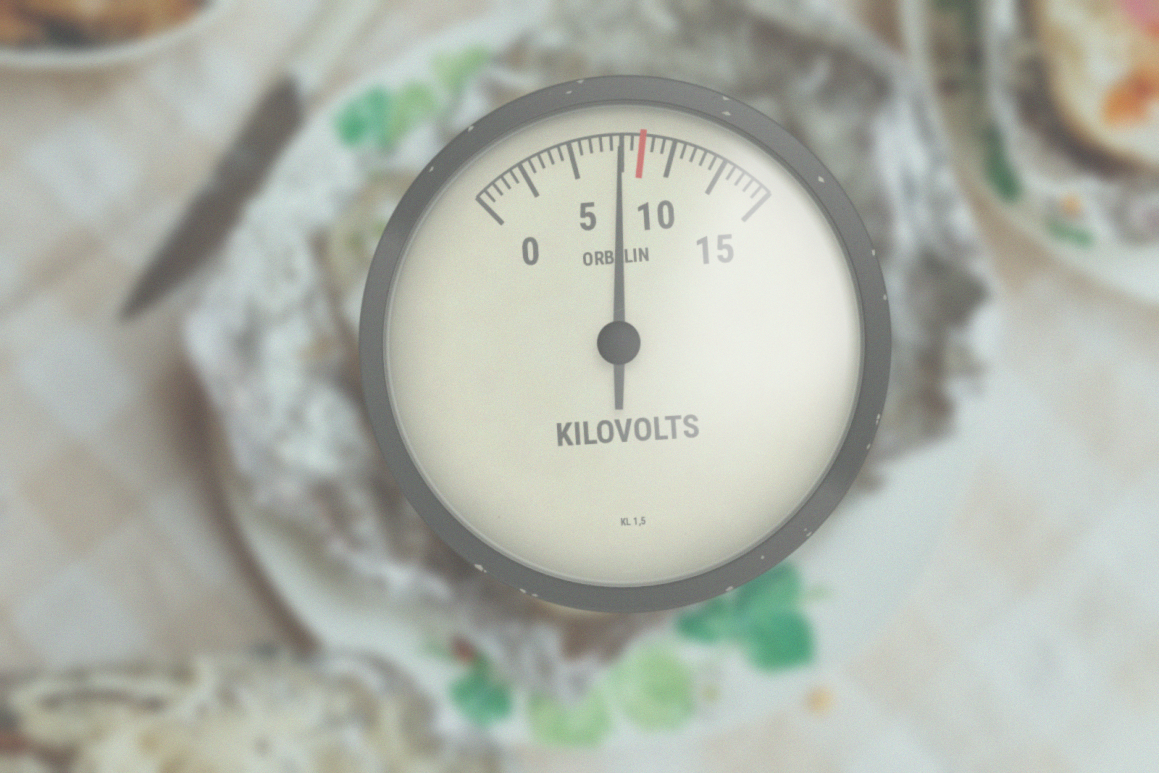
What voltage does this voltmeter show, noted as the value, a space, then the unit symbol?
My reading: 7.5 kV
